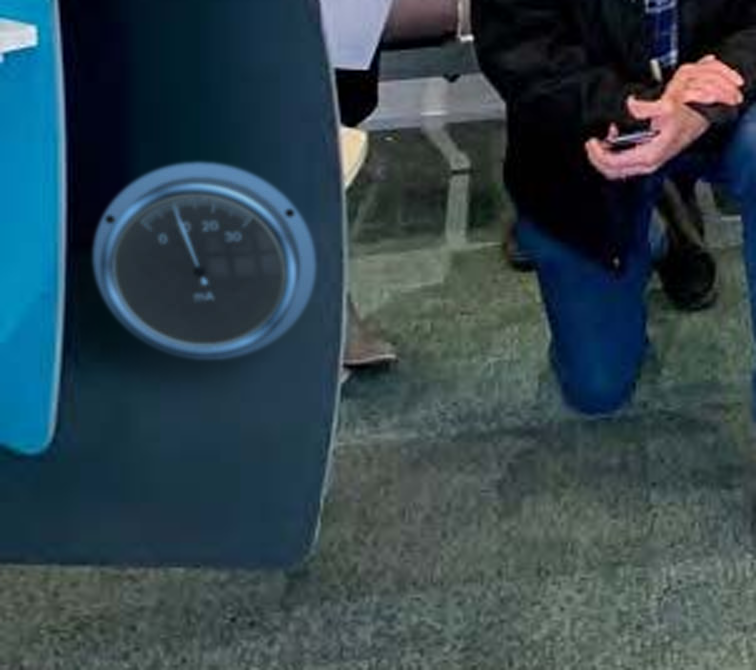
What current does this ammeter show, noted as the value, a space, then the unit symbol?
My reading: 10 mA
